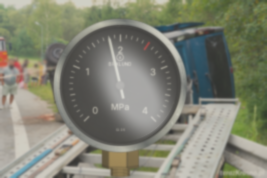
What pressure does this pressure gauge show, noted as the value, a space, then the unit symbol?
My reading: 1.8 MPa
